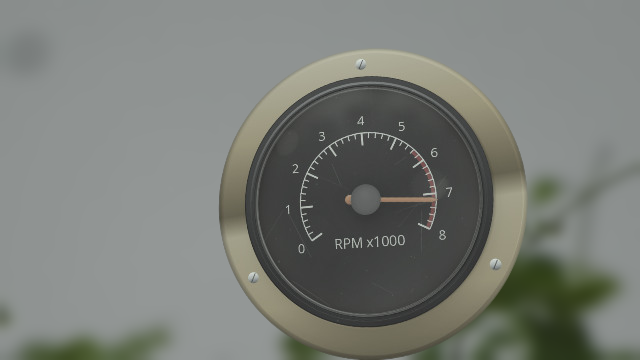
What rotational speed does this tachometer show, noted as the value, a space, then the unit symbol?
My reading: 7200 rpm
